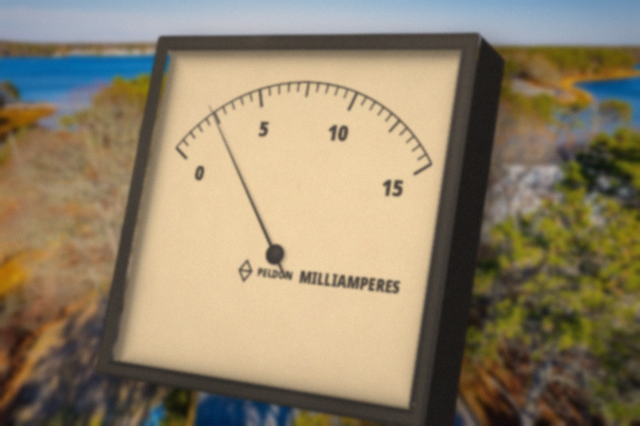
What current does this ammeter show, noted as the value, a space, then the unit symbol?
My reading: 2.5 mA
